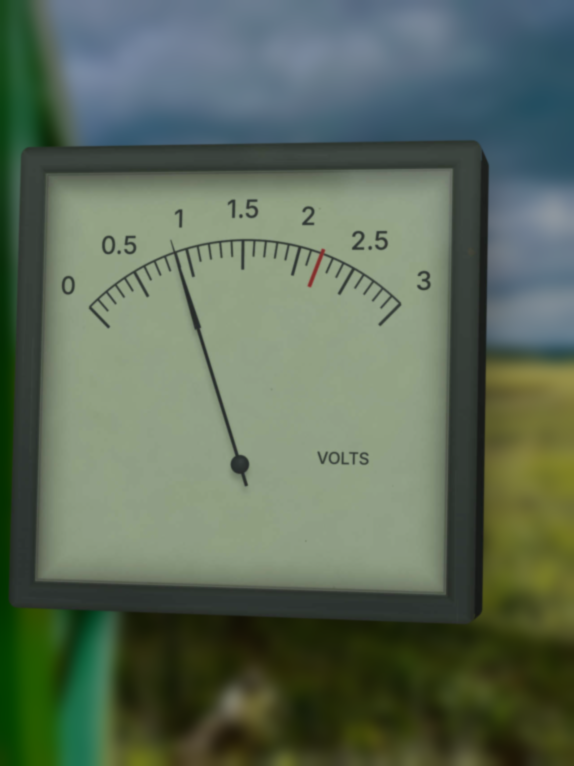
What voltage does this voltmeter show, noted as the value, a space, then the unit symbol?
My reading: 0.9 V
